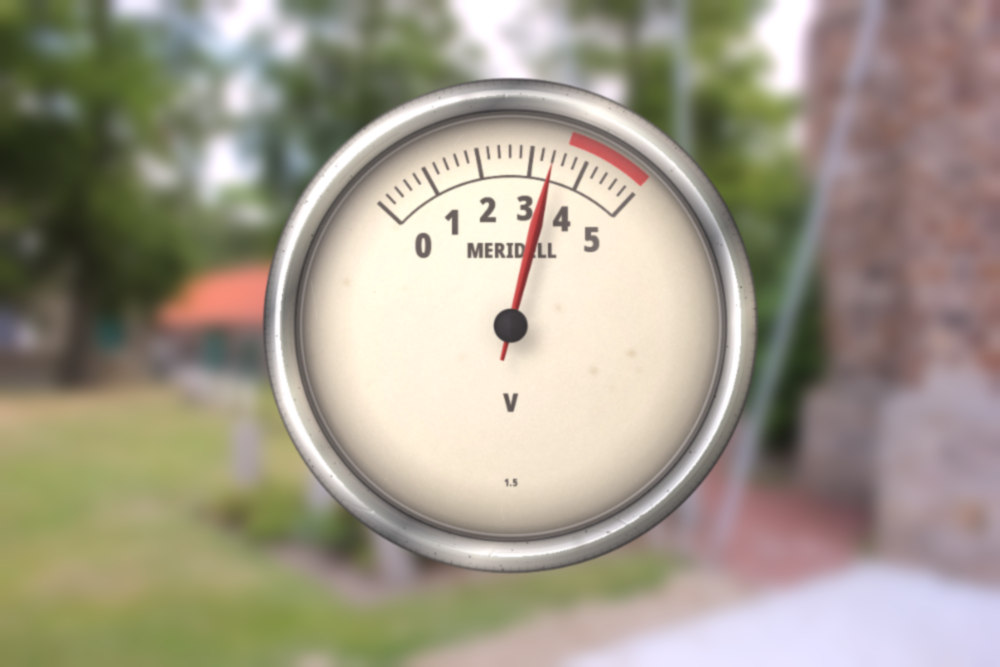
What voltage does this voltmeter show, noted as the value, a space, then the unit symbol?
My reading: 3.4 V
